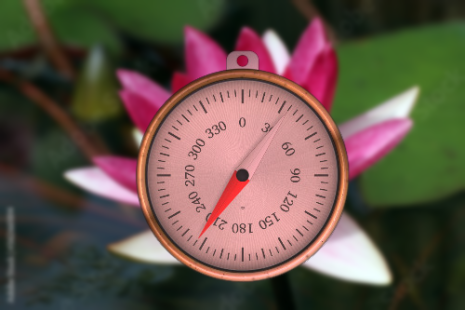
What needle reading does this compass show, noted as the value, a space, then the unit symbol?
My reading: 215 °
